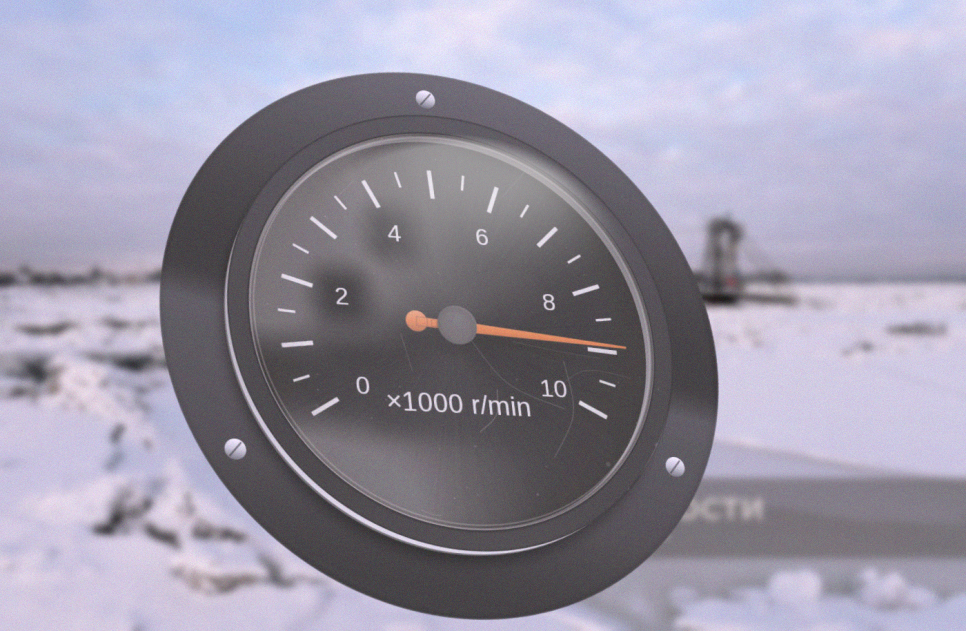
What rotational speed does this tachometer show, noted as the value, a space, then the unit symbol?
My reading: 9000 rpm
